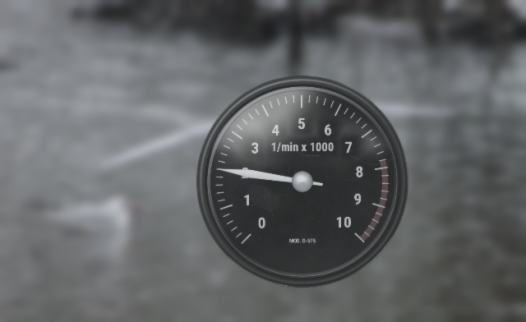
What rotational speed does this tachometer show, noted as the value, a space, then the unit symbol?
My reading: 2000 rpm
